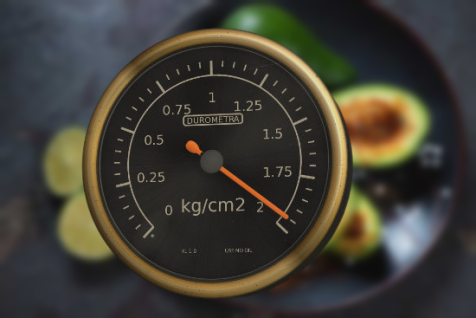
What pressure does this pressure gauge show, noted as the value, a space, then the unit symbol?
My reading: 1.95 kg/cm²
